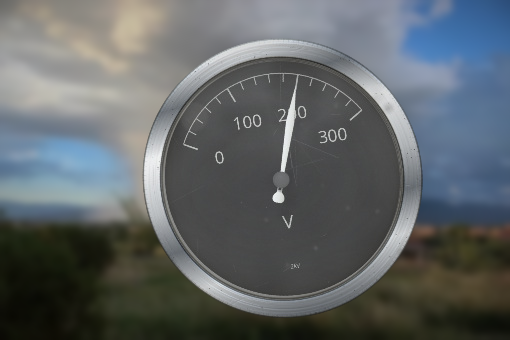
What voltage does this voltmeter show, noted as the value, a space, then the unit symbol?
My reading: 200 V
